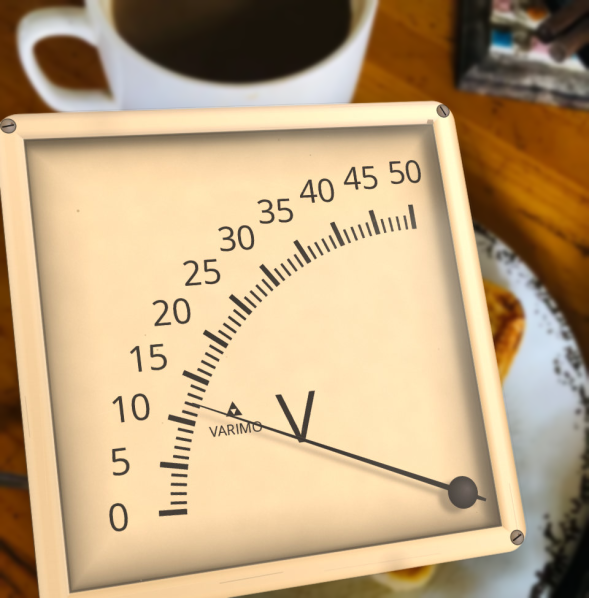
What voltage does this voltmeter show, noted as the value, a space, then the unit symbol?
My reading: 12 V
